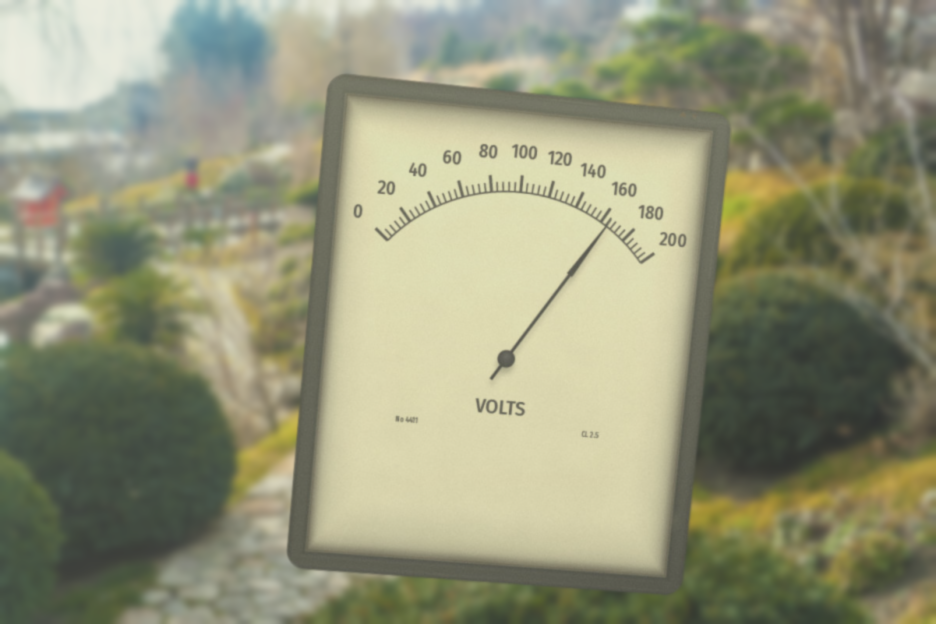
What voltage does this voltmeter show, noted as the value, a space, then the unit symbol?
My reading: 164 V
